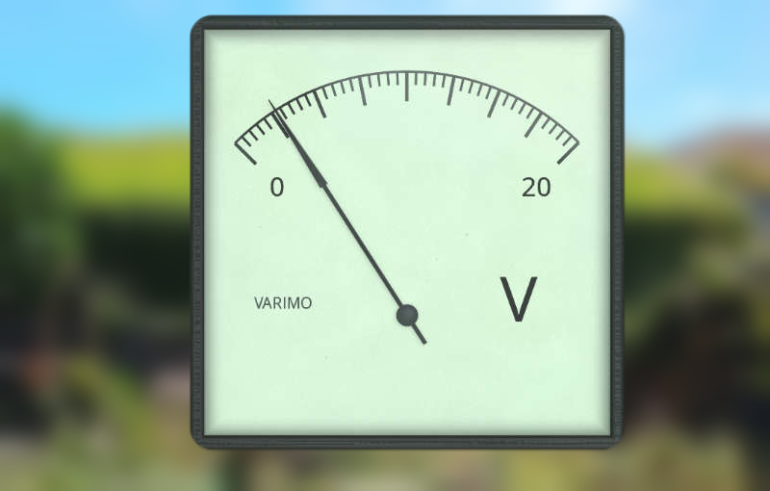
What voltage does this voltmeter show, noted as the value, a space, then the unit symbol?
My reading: 2.75 V
